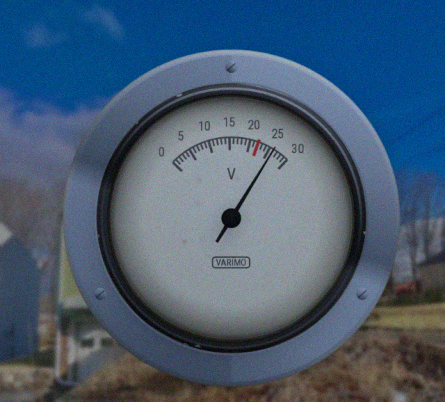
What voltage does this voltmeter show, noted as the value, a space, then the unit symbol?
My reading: 26 V
